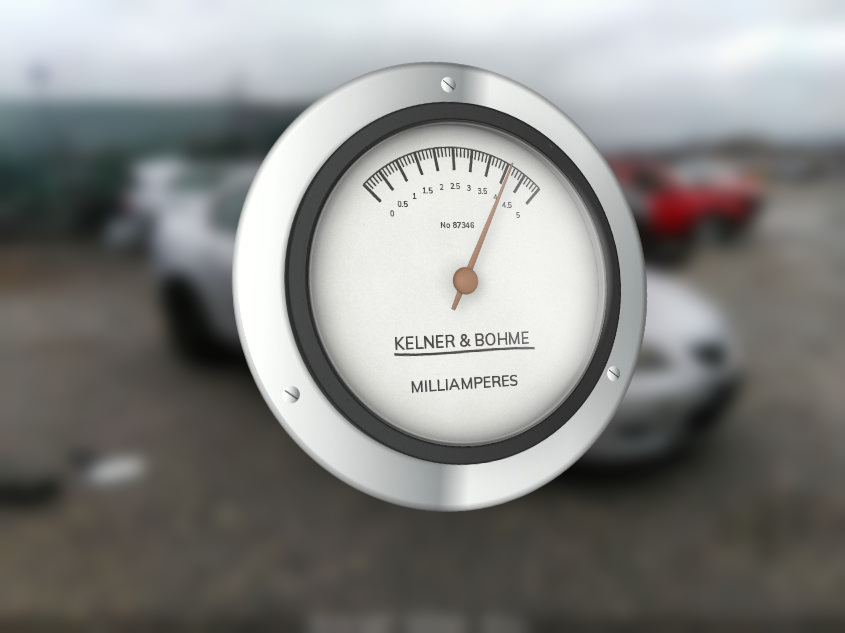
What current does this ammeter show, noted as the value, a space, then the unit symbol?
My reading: 4 mA
